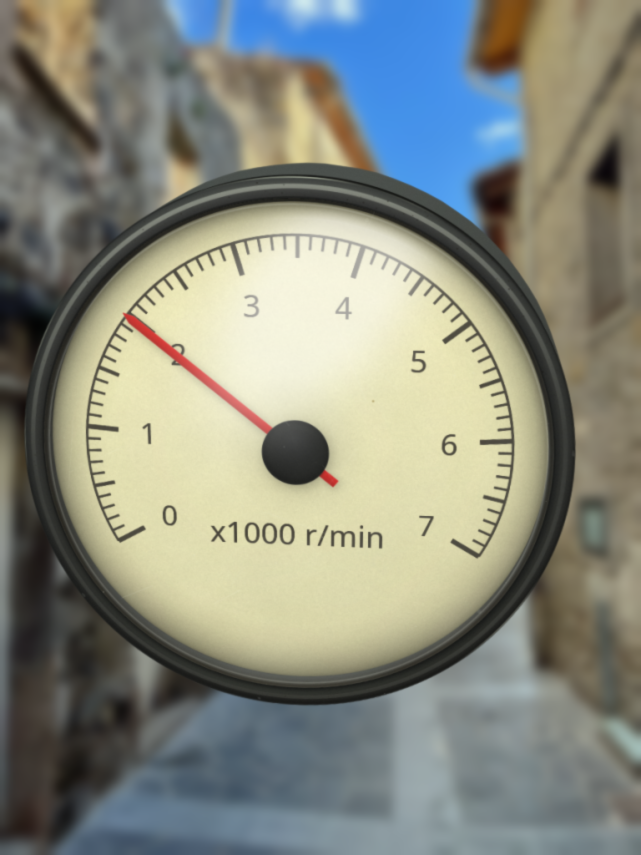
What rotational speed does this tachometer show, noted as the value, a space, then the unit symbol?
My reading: 2000 rpm
